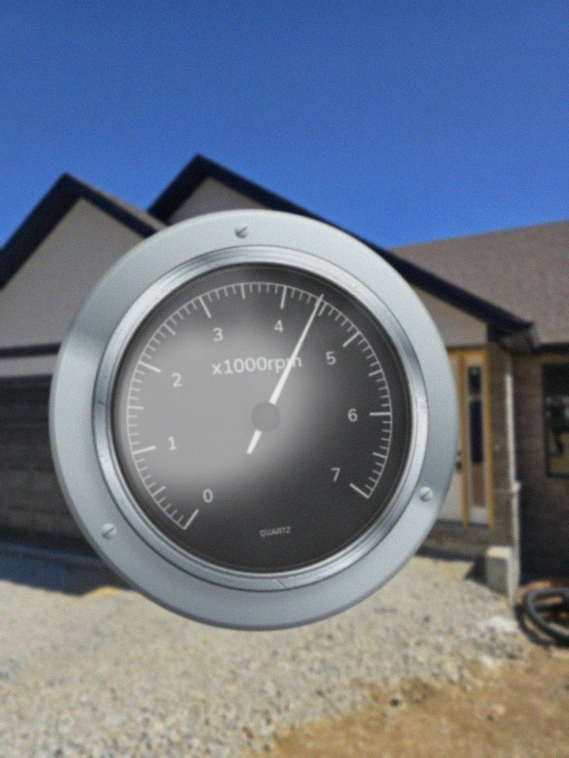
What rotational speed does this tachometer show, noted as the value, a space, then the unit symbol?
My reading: 4400 rpm
